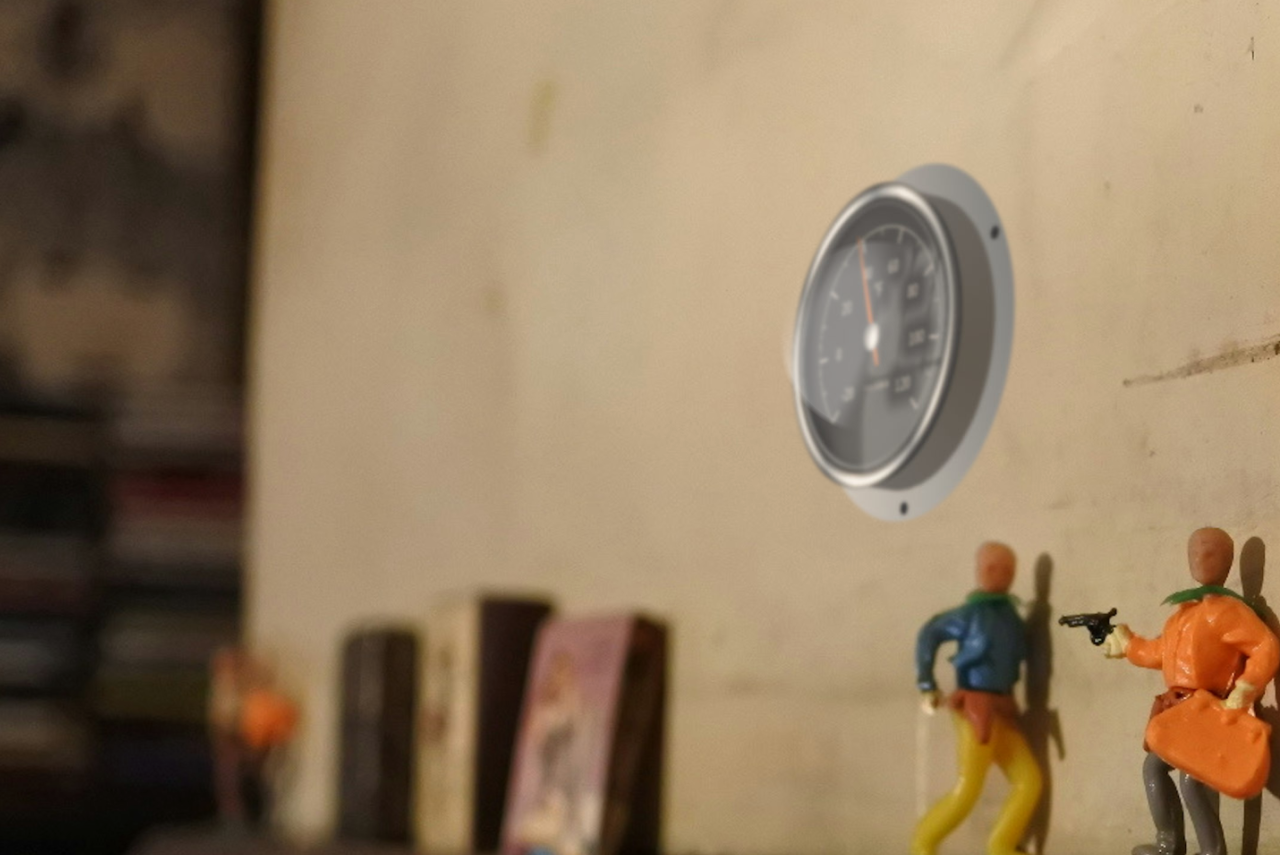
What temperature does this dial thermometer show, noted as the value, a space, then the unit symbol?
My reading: 40 °F
